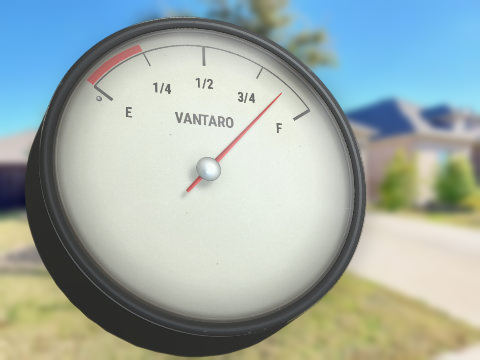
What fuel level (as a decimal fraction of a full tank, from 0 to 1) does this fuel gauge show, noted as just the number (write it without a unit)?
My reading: 0.875
